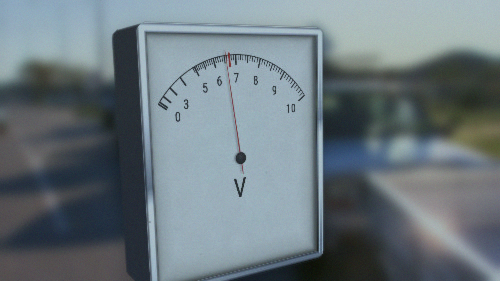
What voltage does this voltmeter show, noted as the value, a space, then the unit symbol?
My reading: 6.5 V
